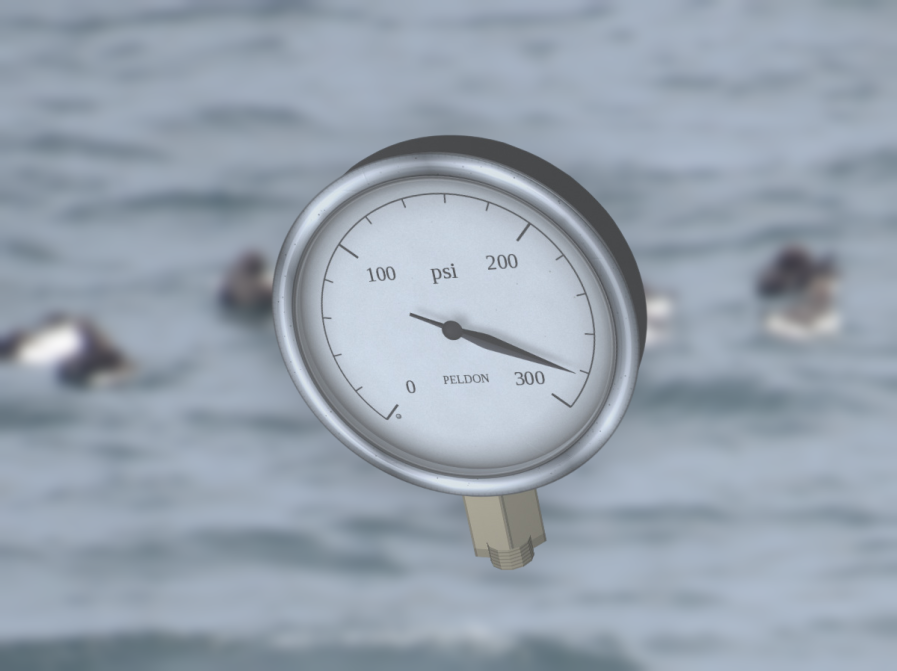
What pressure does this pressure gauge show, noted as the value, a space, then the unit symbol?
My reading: 280 psi
